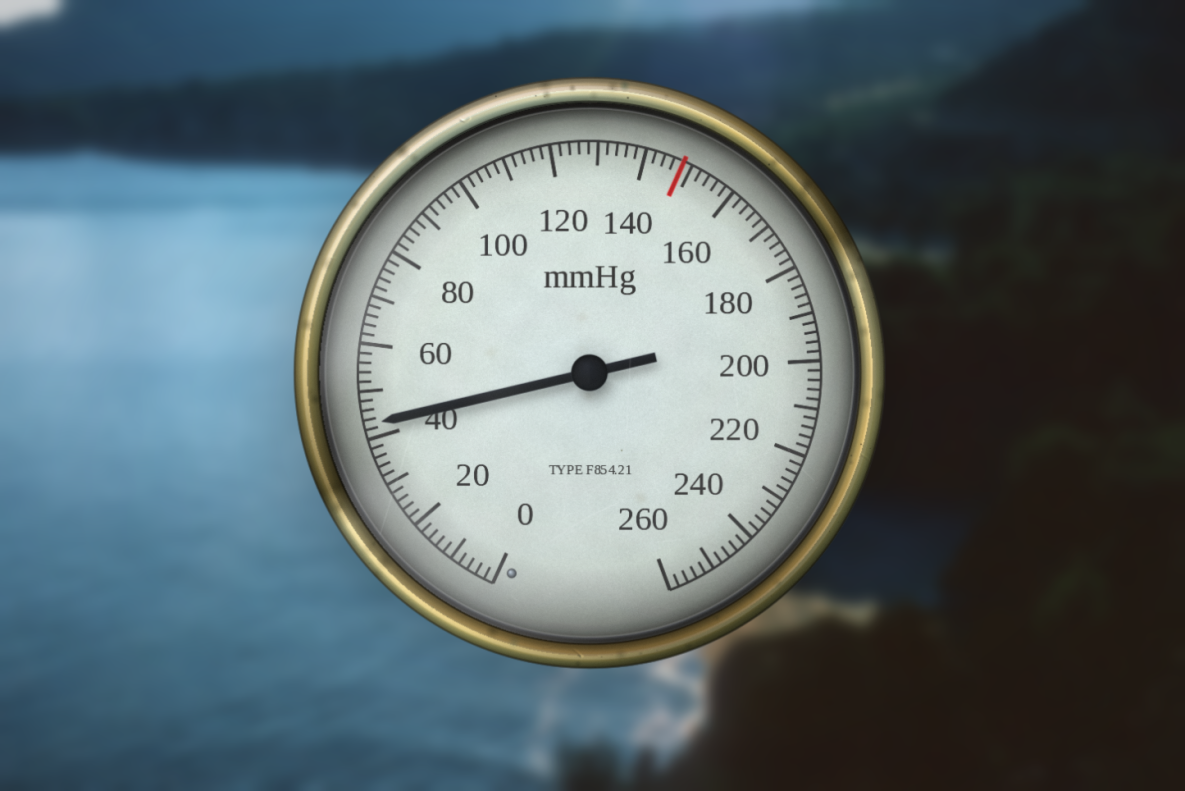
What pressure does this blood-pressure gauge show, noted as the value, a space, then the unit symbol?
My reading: 43 mmHg
